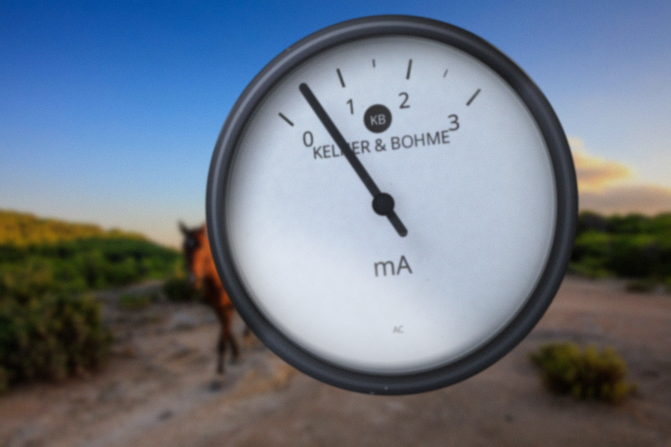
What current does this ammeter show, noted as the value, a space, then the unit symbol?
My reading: 0.5 mA
